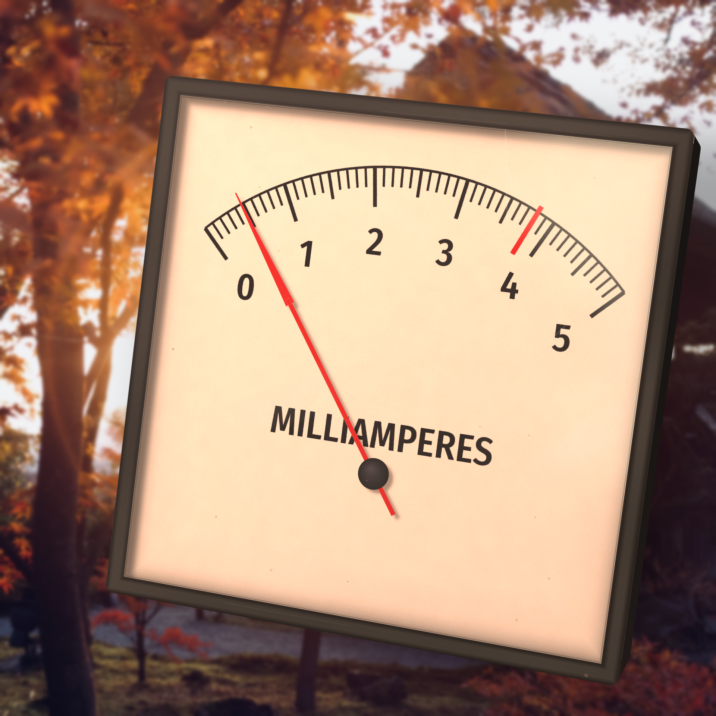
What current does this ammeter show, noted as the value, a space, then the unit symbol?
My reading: 0.5 mA
